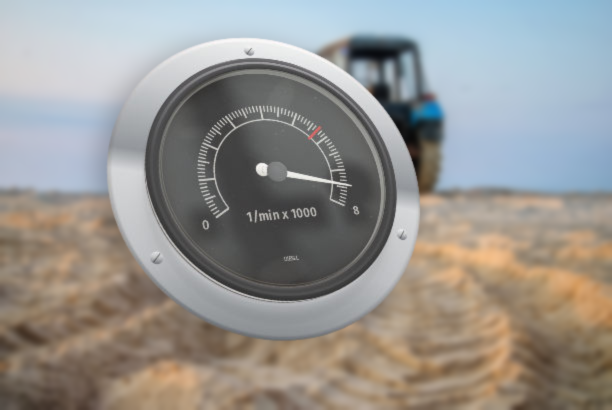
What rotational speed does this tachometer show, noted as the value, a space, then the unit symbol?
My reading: 7500 rpm
